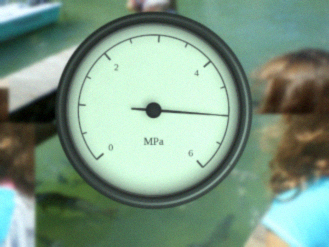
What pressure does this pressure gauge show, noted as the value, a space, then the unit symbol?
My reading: 5 MPa
